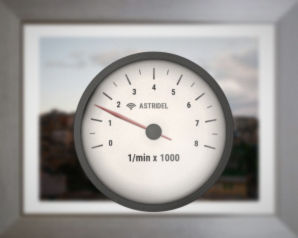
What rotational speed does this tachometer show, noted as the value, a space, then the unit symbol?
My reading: 1500 rpm
